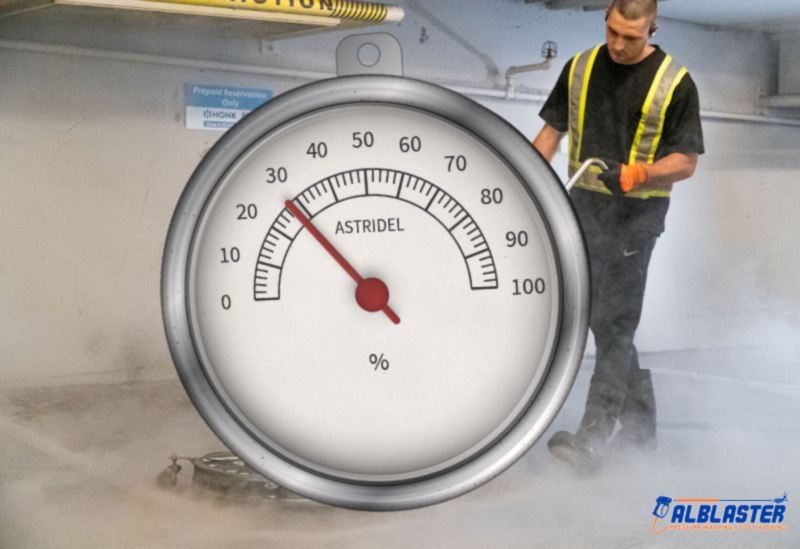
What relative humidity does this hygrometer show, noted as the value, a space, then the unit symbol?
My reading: 28 %
